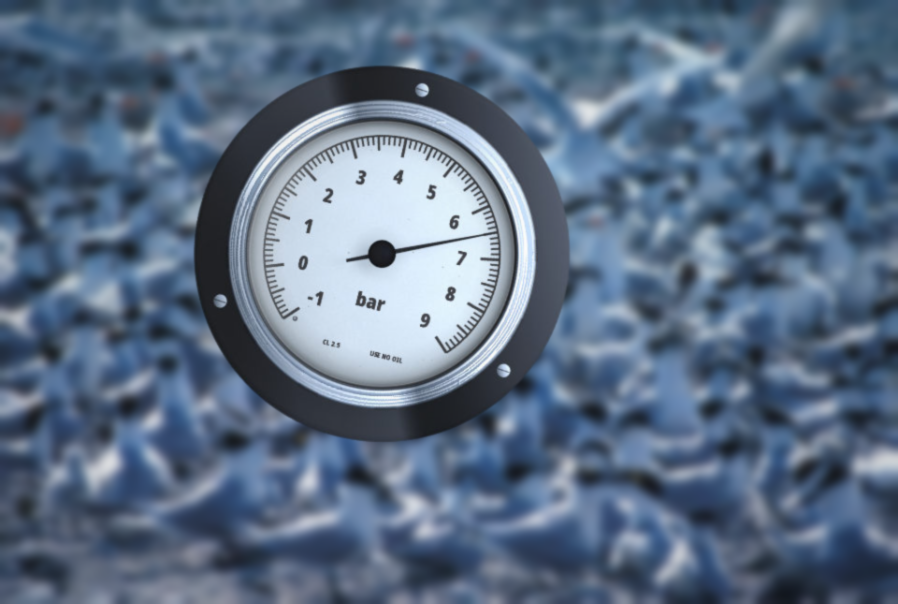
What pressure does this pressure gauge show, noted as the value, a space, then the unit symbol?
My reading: 6.5 bar
